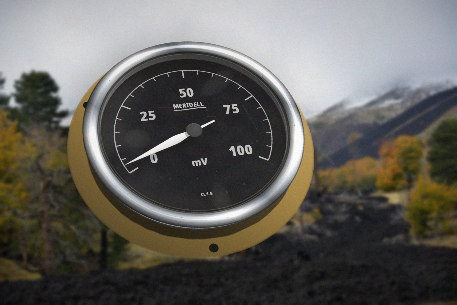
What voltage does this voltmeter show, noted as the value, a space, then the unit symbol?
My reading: 2.5 mV
